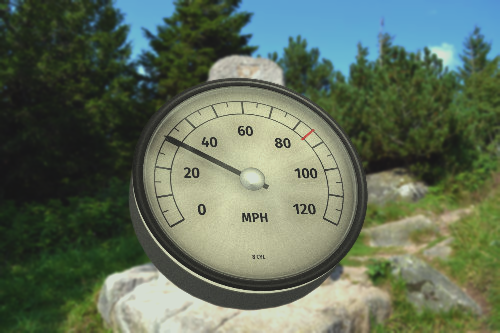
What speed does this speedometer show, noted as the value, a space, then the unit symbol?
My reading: 30 mph
